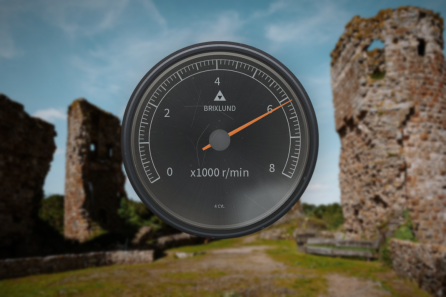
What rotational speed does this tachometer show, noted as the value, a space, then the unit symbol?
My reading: 6100 rpm
